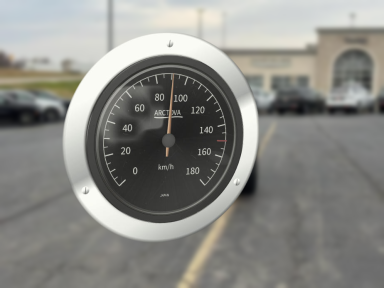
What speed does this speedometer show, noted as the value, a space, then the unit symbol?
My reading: 90 km/h
